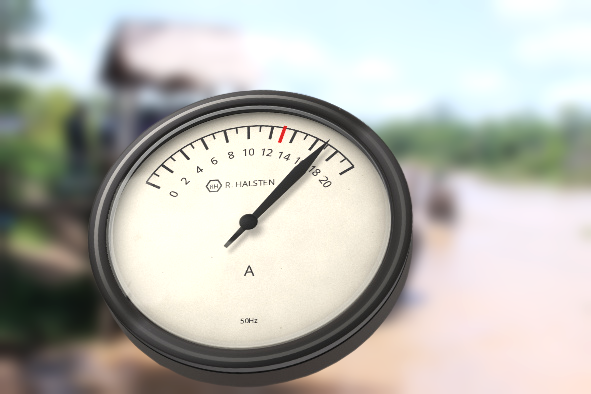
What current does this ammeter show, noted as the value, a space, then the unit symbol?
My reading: 17 A
